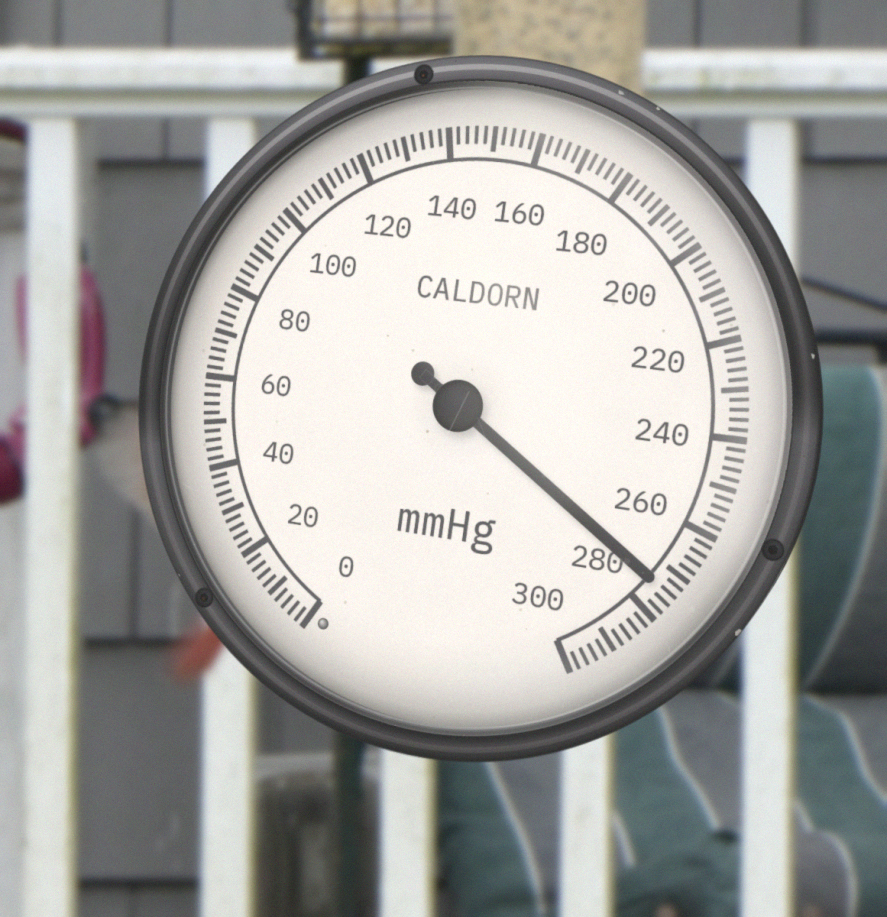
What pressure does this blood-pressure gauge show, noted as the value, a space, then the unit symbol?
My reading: 274 mmHg
